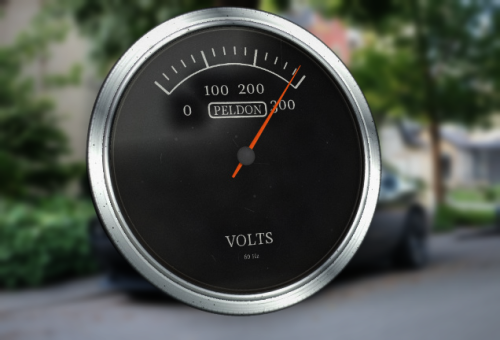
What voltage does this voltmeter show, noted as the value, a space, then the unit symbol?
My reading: 280 V
